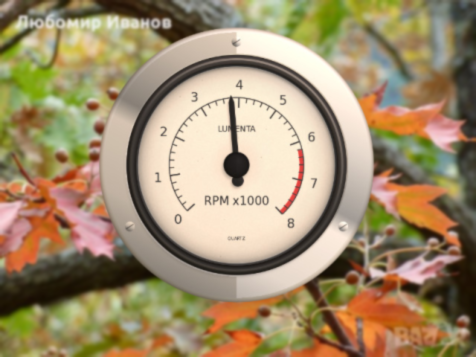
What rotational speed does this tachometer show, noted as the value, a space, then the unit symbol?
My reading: 3800 rpm
